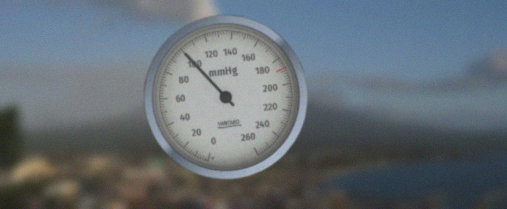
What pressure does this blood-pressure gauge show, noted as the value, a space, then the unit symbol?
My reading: 100 mmHg
